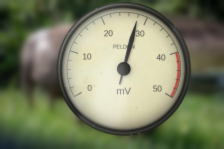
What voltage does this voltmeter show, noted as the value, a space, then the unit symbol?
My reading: 28 mV
